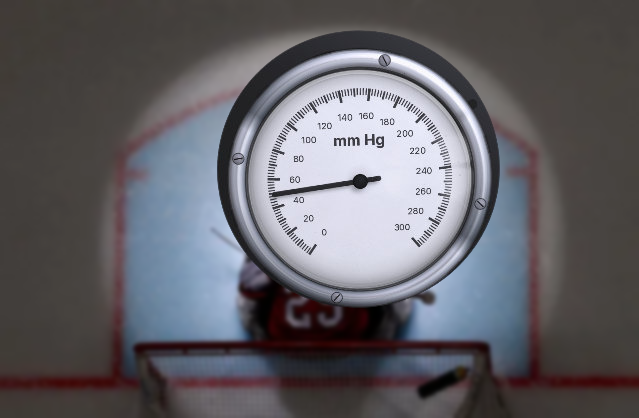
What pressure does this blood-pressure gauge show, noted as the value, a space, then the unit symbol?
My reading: 50 mmHg
